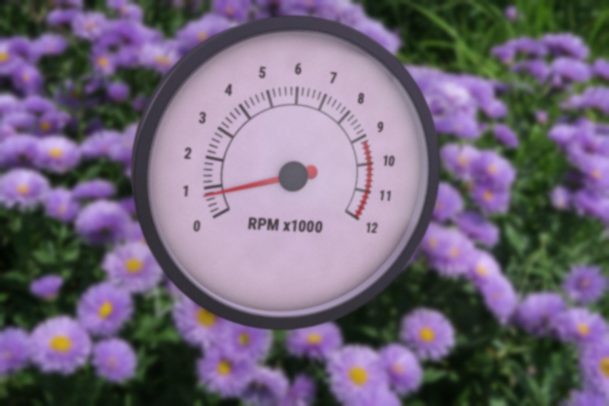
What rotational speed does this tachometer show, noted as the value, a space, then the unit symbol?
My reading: 800 rpm
